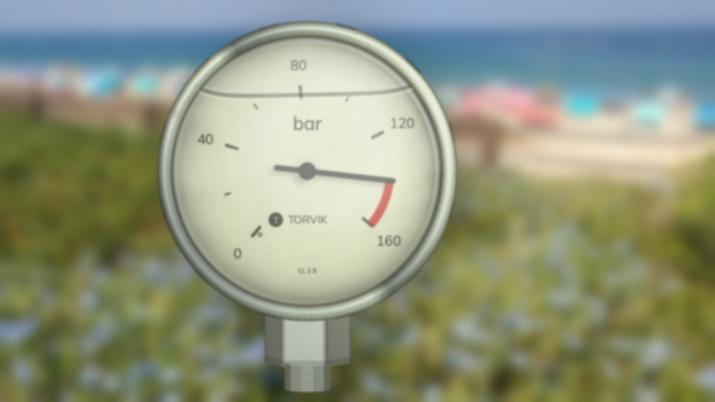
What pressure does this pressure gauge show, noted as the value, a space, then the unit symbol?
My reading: 140 bar
